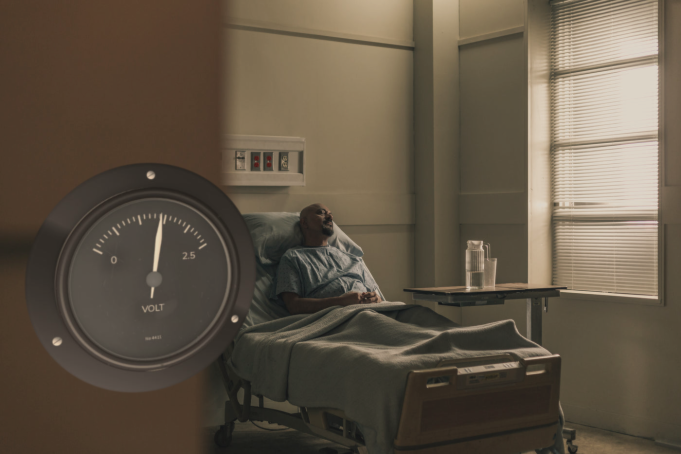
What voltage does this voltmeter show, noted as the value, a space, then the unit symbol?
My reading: 1.4 V
